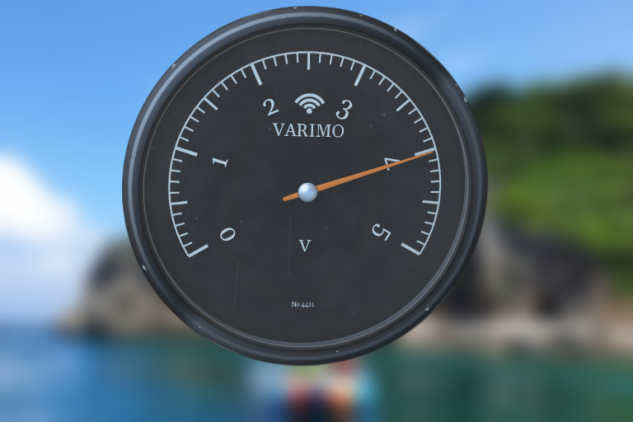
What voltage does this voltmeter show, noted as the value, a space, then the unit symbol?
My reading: 4 V
